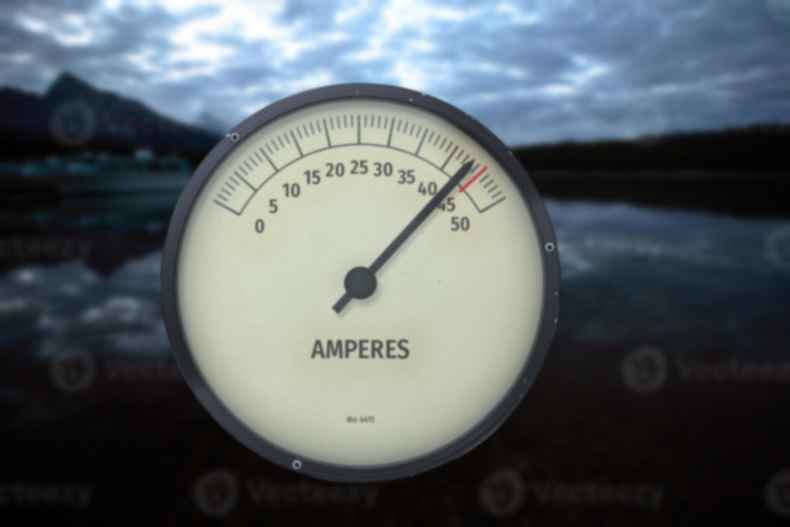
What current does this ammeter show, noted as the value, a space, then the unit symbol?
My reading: 43 A
